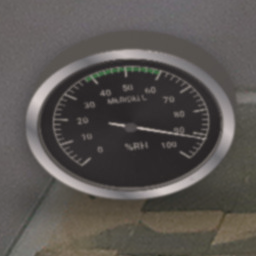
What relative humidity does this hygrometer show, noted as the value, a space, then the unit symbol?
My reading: 90 %
